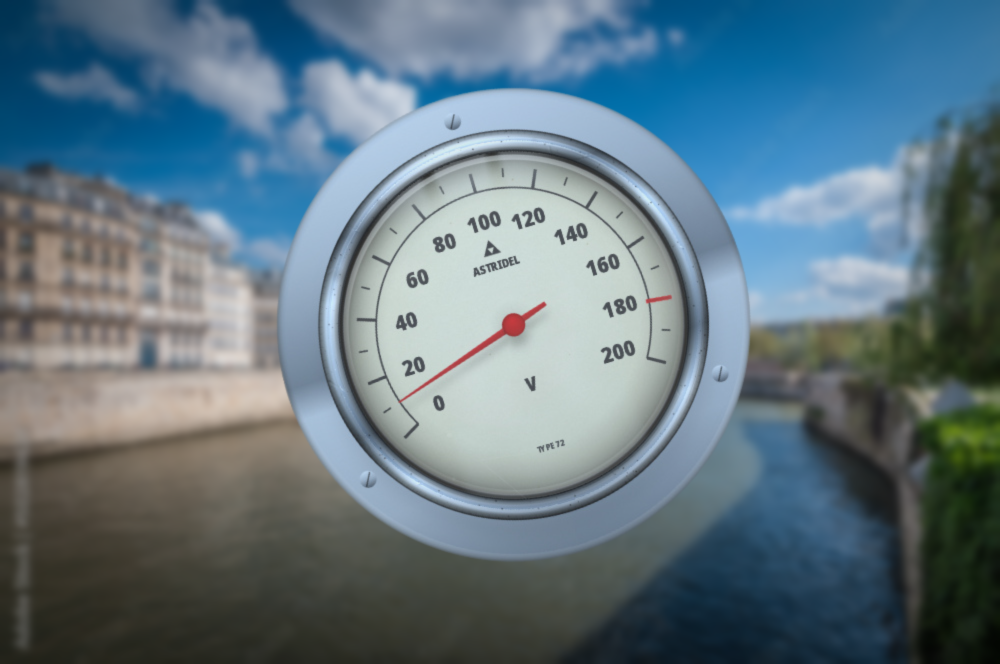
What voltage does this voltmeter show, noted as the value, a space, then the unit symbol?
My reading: 10 V
